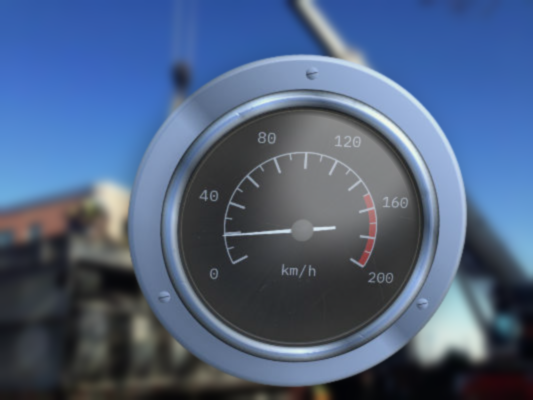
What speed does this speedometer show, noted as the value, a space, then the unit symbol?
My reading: 20 km/h
